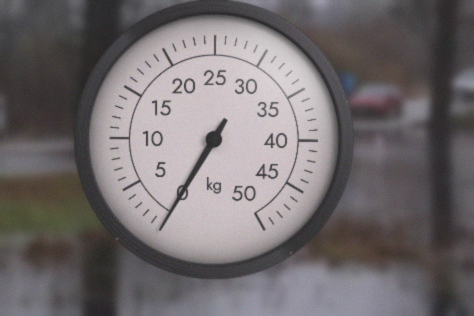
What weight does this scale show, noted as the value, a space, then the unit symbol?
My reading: 0 kg
